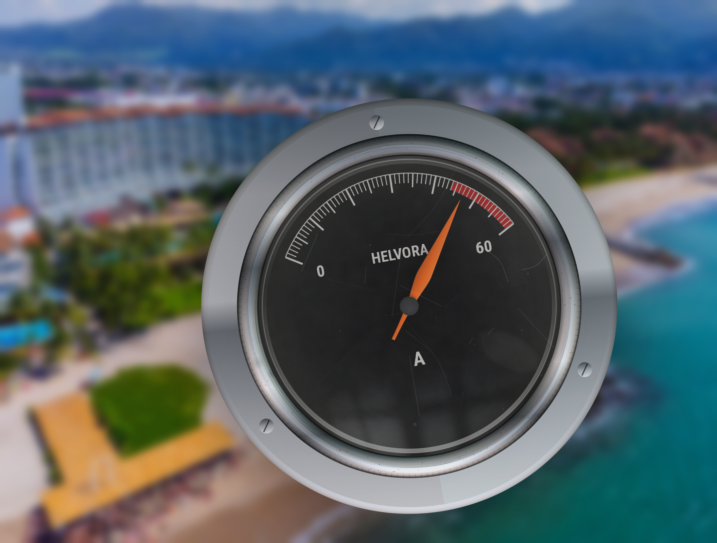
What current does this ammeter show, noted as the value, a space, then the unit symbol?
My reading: 47 A
